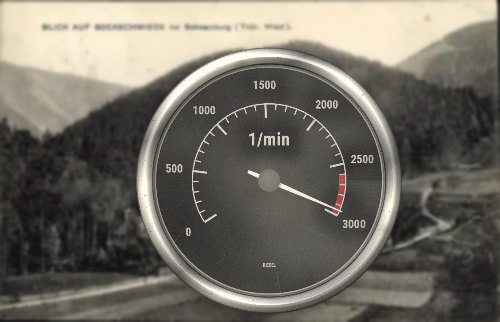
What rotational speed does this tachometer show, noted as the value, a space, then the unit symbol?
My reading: 2950 rpm
